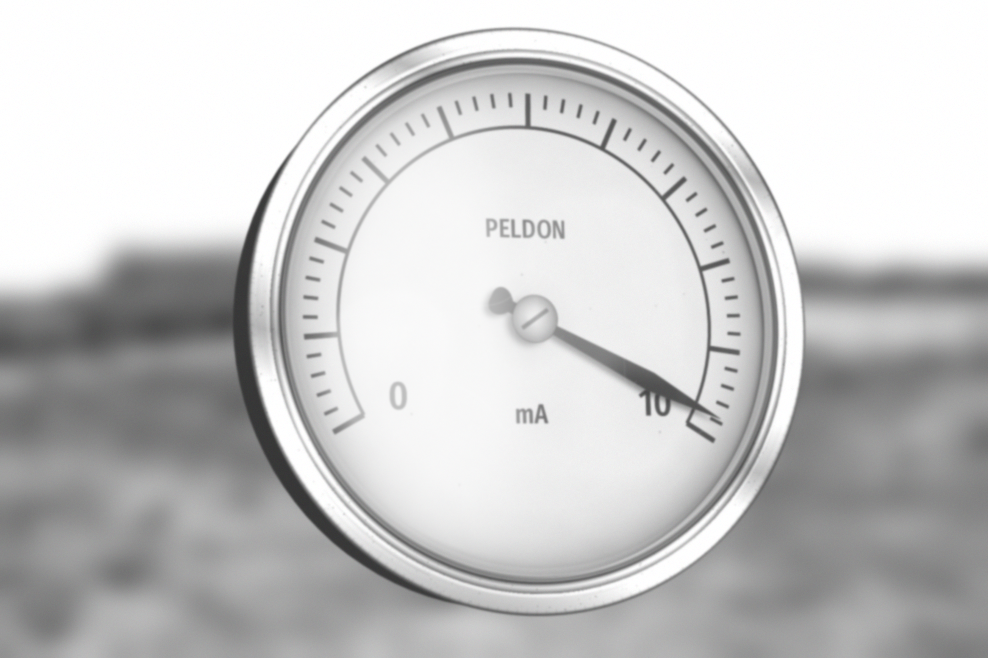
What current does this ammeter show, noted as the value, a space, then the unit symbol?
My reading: 9.8 mA
